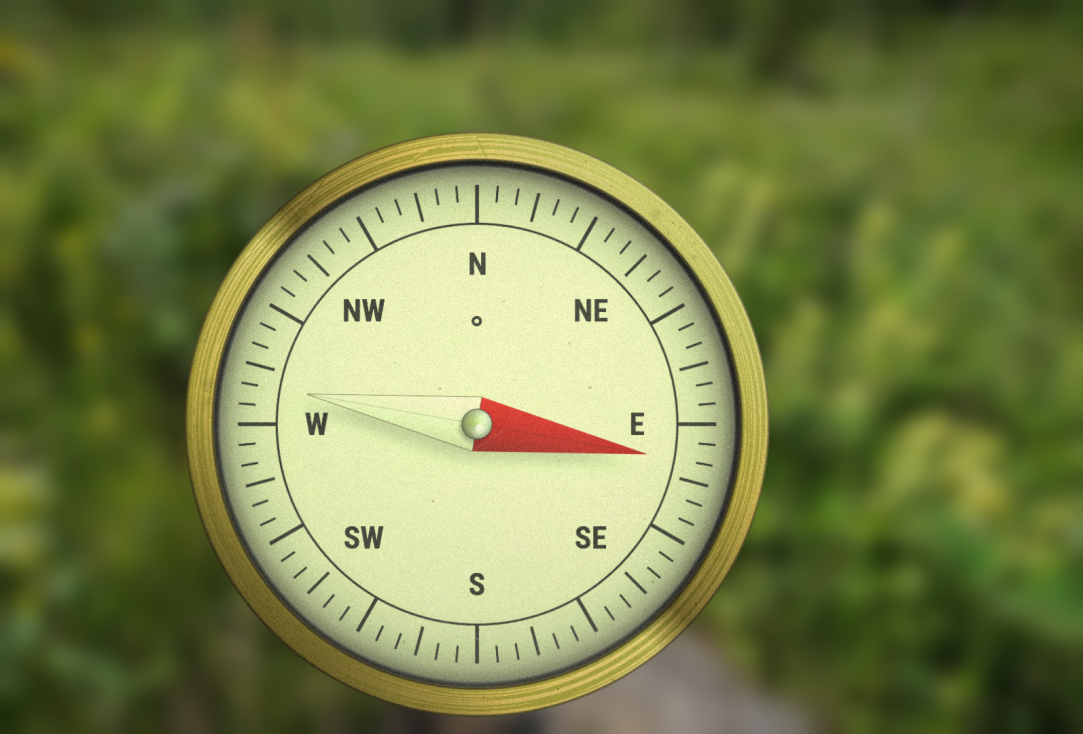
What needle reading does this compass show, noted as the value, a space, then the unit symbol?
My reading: 100 °
